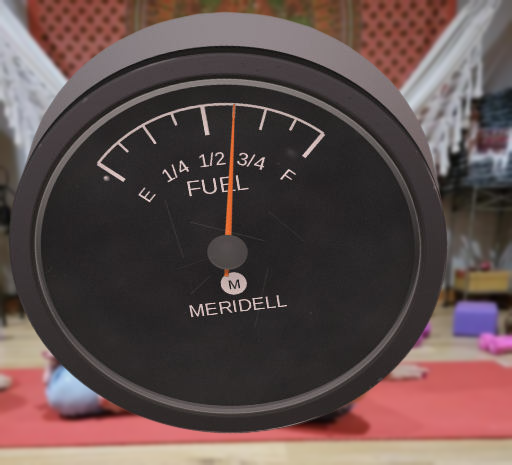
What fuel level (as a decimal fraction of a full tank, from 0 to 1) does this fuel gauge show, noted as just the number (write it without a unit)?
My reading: 0.625
